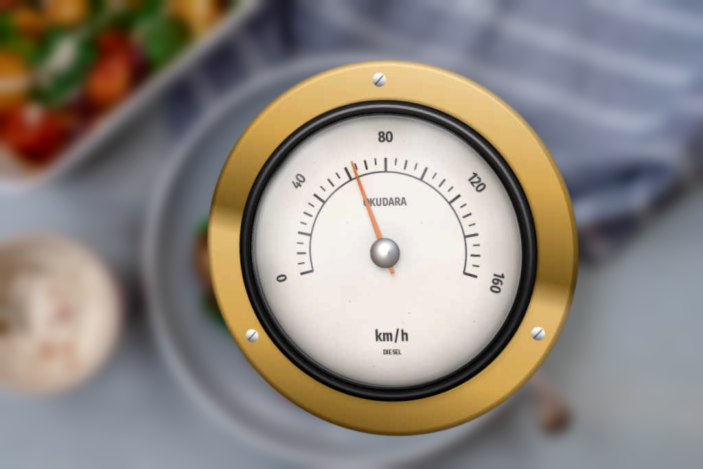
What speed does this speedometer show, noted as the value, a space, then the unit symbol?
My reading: 65 km/h
